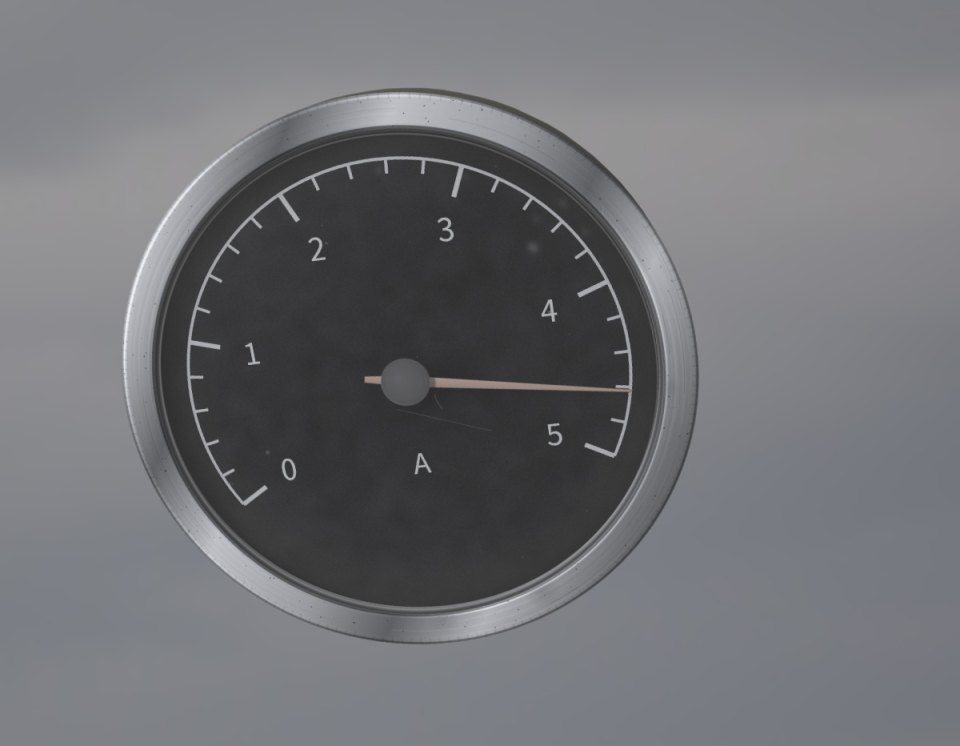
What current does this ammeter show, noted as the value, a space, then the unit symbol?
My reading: 4.6 A
